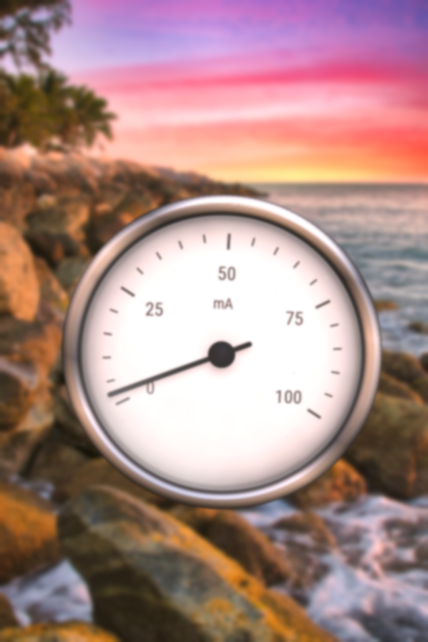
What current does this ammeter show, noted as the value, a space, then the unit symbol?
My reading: 2.5 mA
